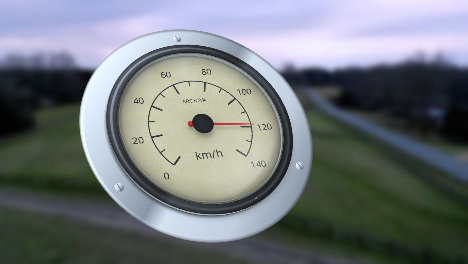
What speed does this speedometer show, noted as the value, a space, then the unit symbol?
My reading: 120 km/h
